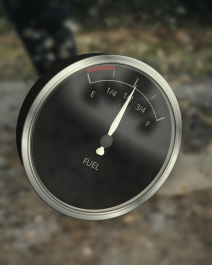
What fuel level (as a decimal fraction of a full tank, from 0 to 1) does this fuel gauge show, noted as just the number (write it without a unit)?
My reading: 0.5
